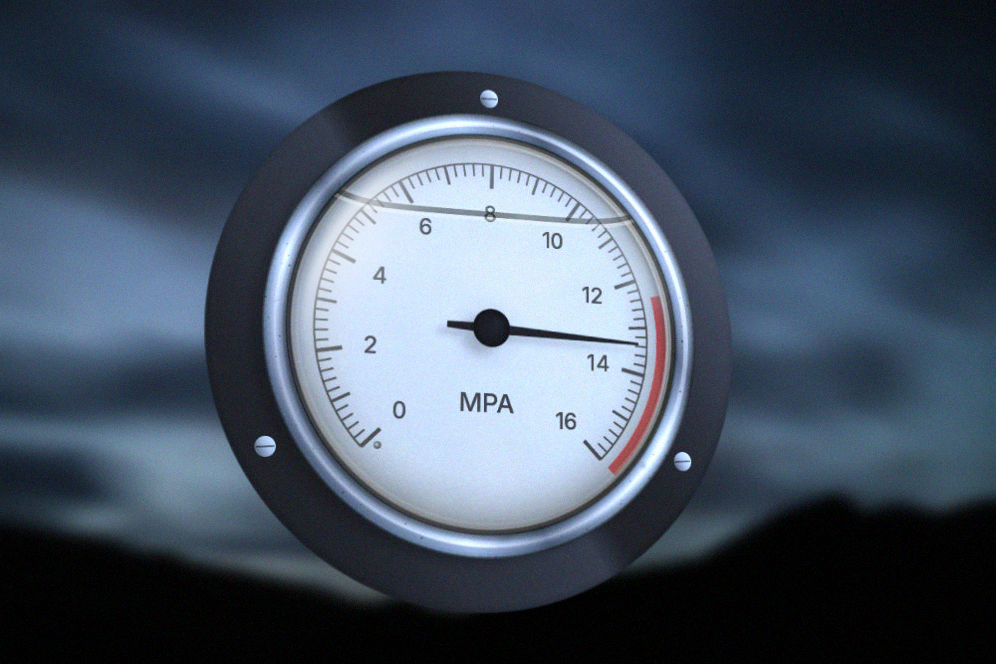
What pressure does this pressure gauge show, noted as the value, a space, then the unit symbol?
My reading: 13.4 MPa
